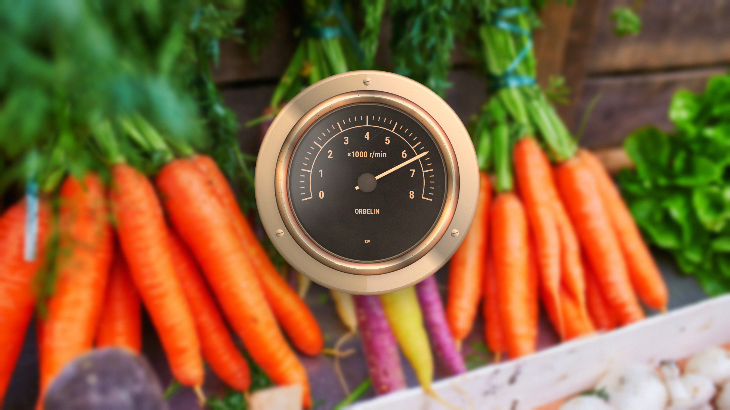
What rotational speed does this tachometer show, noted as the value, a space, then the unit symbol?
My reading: 6400 rpm
